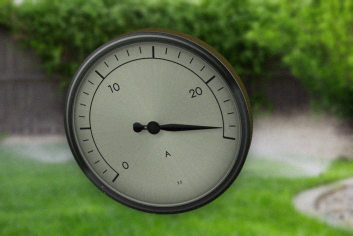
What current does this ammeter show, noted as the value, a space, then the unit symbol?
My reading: 24 A
